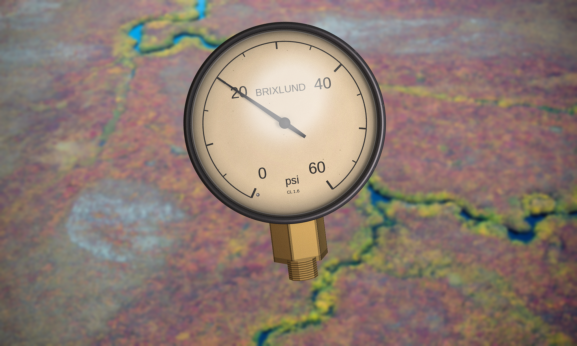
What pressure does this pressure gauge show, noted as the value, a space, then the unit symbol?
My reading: 20 psi
